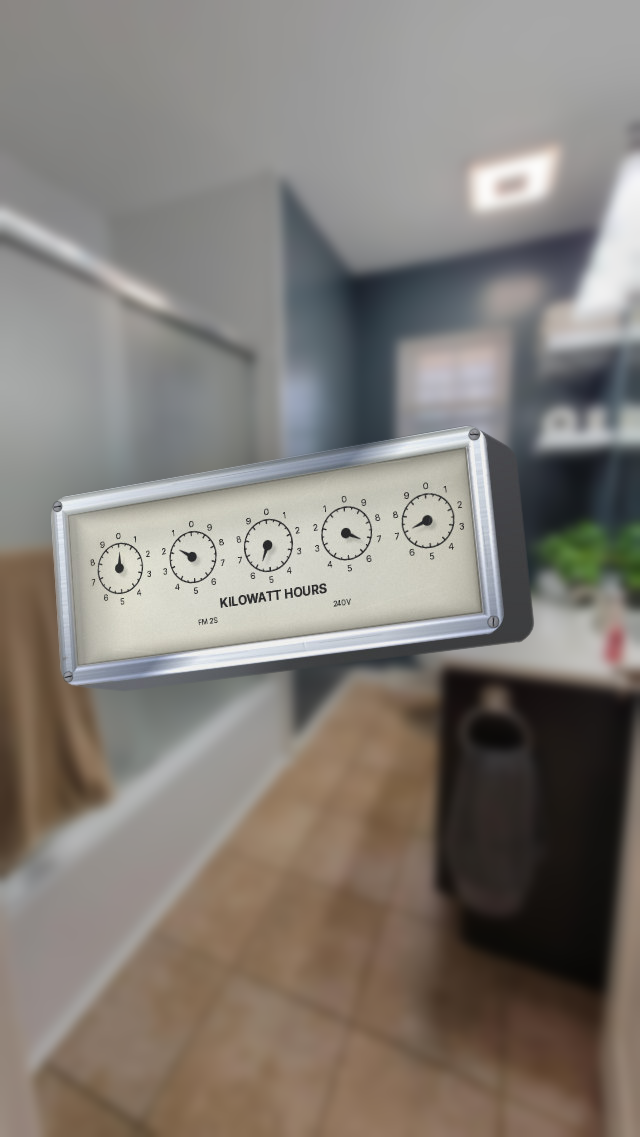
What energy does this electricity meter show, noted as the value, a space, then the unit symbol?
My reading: 1567 kWh
